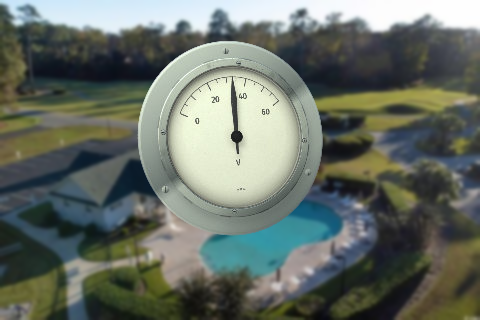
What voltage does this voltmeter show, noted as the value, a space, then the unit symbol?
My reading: 32.5 V
